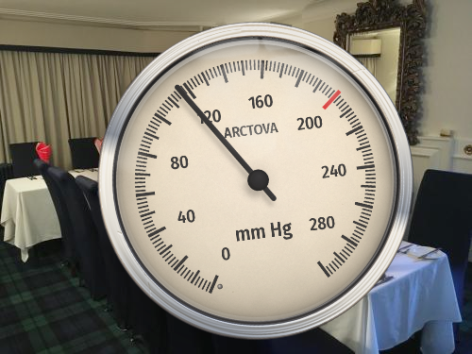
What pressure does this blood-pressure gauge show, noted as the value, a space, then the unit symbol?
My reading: 116 mmHg
